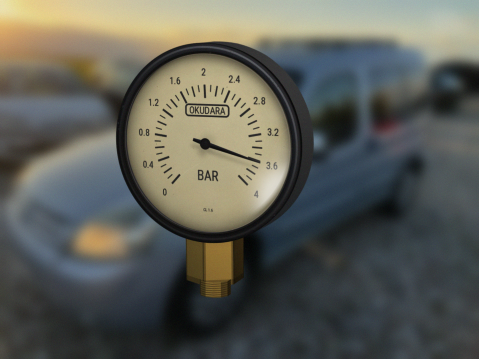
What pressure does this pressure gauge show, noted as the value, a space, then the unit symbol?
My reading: 3.6 bar
